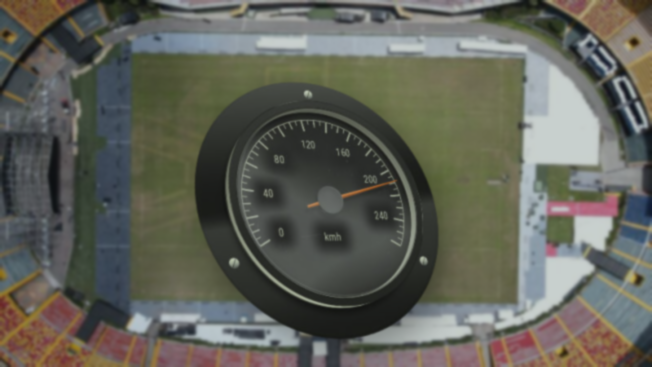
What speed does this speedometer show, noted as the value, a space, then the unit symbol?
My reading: 210 km/h
